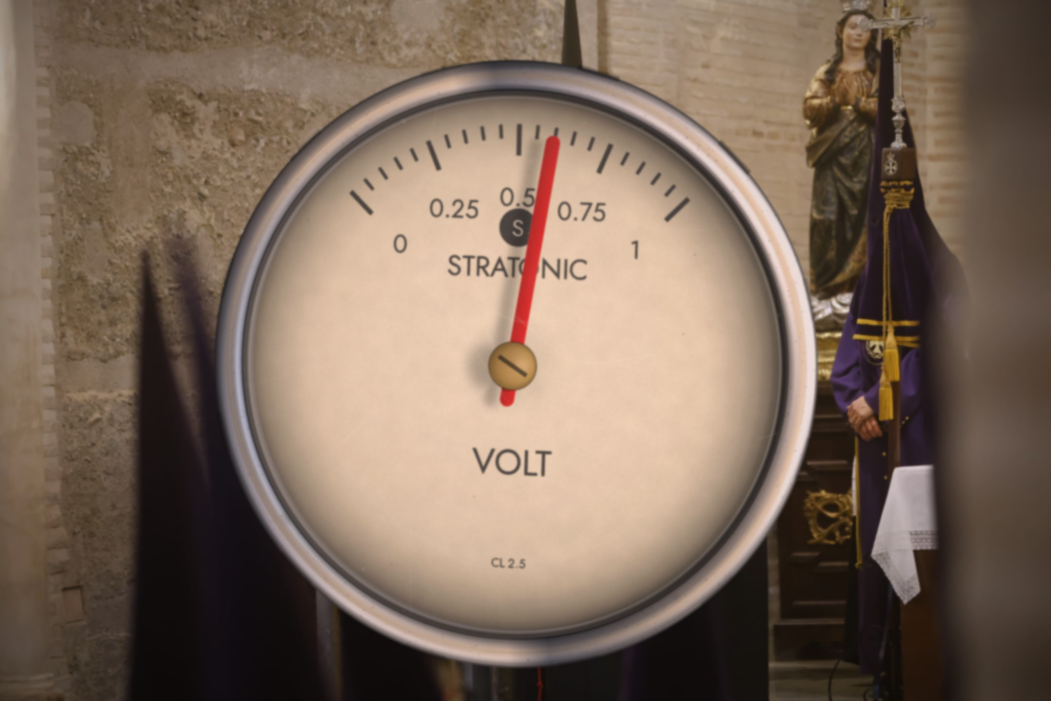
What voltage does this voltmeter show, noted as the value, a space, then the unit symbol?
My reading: 0.6 V
